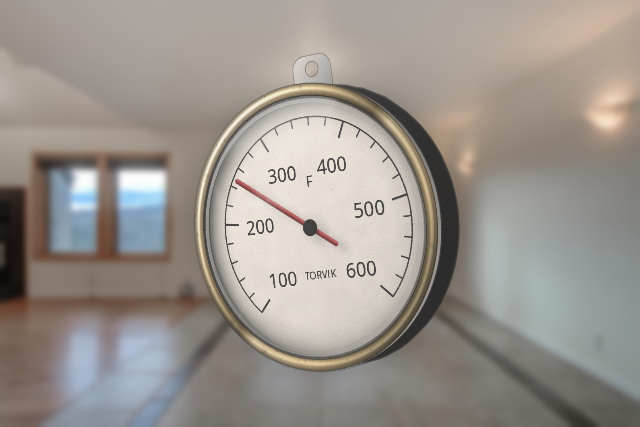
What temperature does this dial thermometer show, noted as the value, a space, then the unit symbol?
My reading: 250 °F
